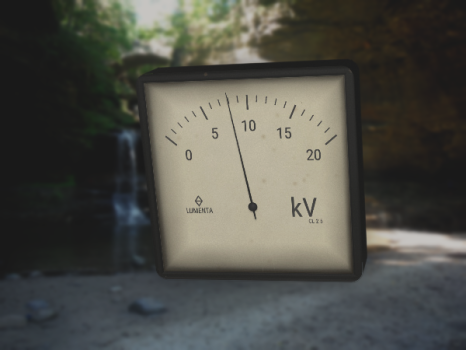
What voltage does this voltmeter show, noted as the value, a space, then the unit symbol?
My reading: 8 kV
